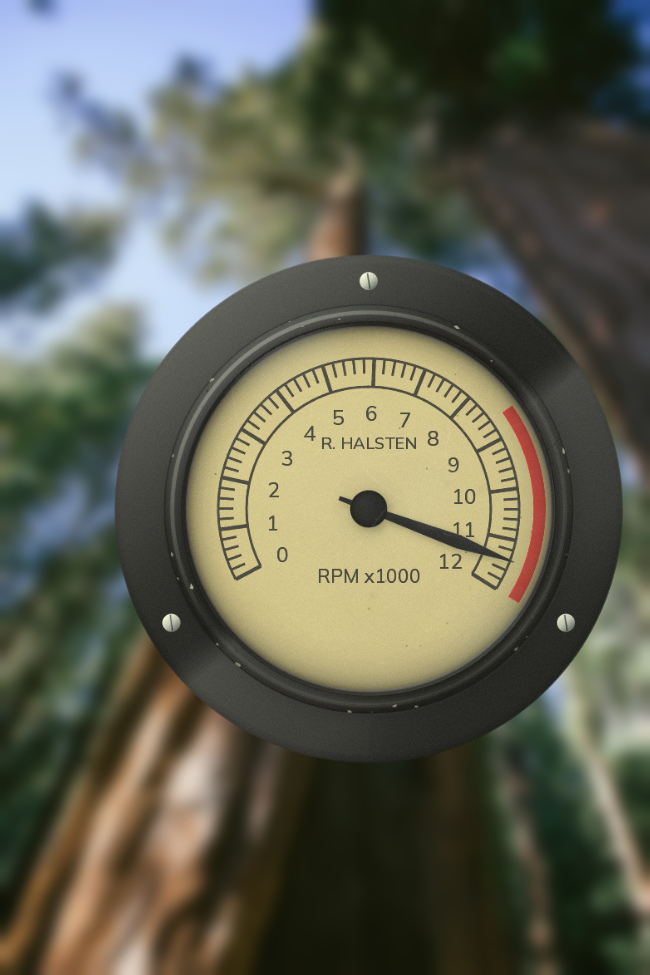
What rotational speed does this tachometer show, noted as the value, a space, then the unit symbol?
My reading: 11400 rpm
